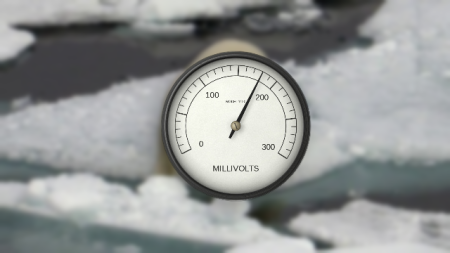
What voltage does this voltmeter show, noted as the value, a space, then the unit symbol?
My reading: 180 mV
